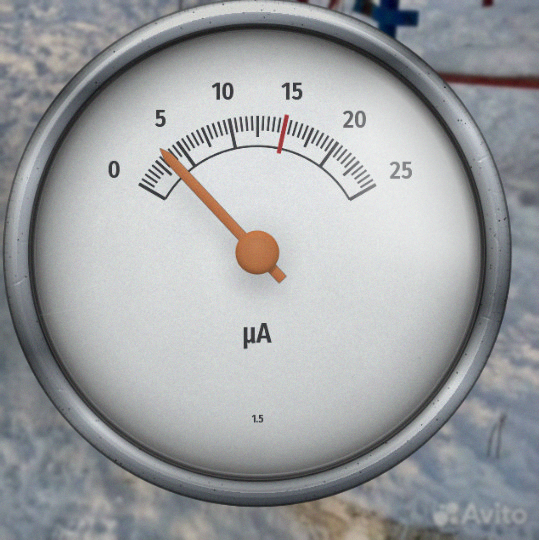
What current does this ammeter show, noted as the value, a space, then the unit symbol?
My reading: 3.5 µA
